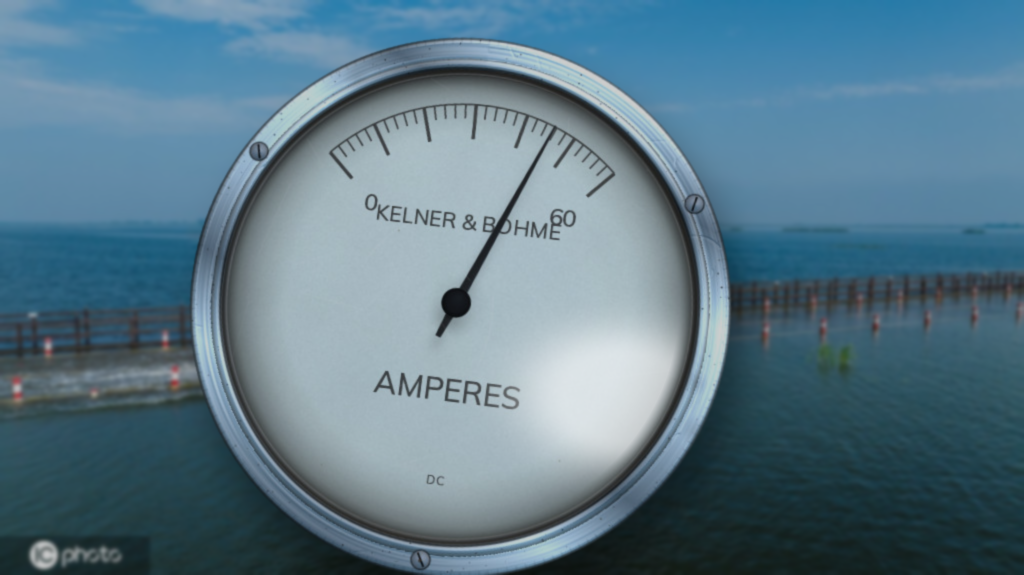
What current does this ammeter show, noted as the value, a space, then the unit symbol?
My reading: 46 A
